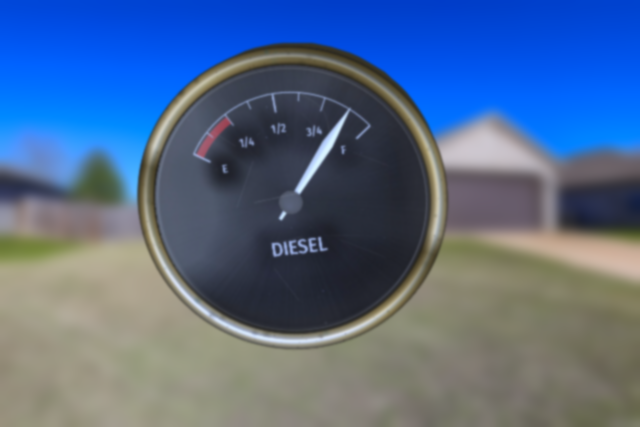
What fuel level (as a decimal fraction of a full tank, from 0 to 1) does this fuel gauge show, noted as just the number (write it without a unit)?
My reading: 0.875
